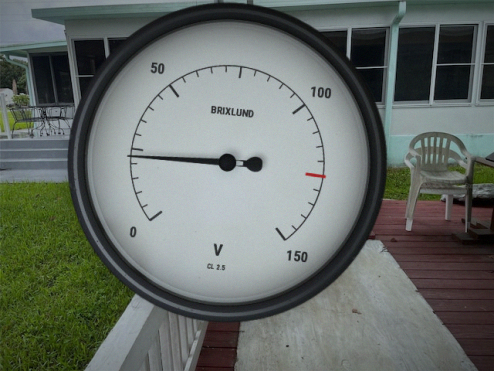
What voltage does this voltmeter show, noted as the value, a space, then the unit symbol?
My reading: 22.5 V
